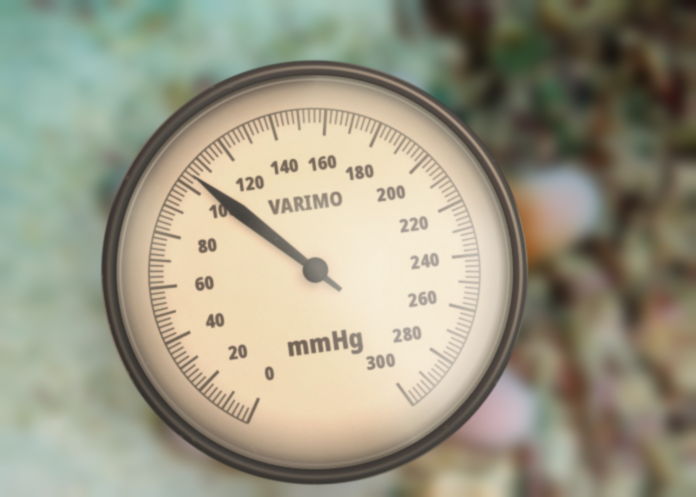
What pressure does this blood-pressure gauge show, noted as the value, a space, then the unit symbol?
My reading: 104 mmHg
